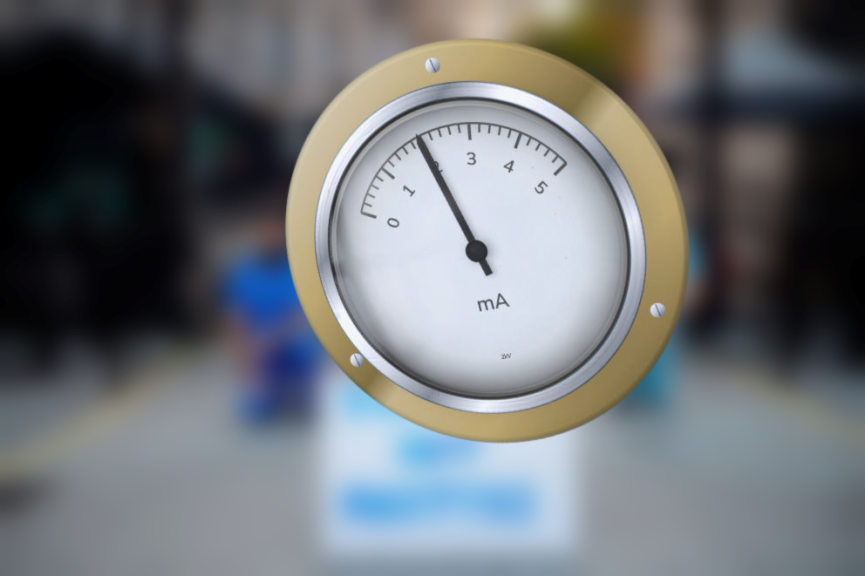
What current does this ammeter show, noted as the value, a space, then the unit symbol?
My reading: 2 mA
